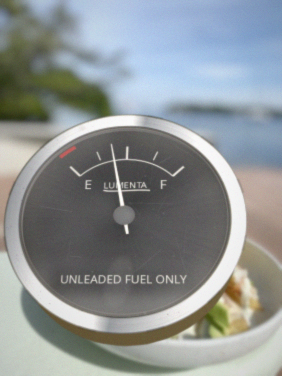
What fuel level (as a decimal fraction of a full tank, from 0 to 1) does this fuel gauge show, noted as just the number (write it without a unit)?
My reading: 0.375
